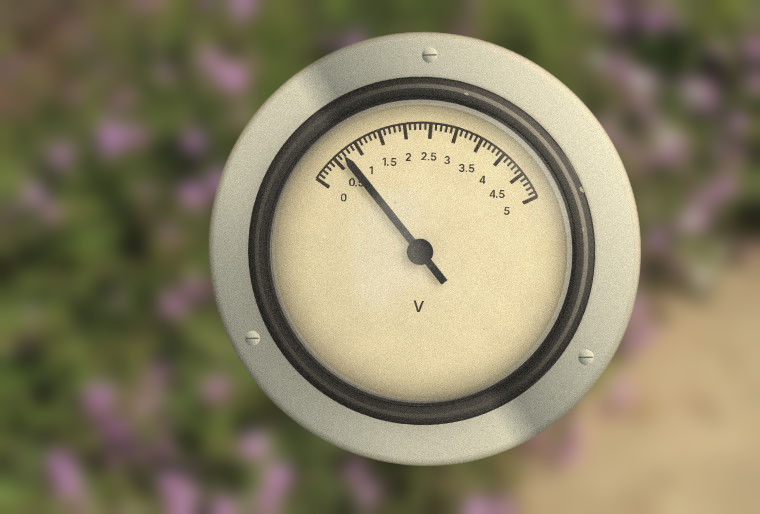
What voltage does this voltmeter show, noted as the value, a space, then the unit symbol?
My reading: 0.7 V
